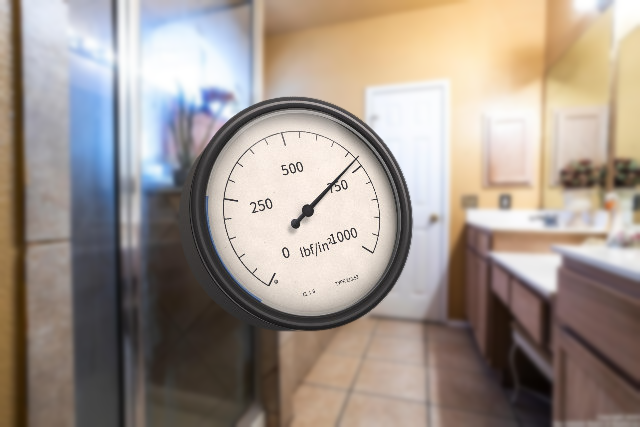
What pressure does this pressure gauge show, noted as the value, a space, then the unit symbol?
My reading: 725 psi
